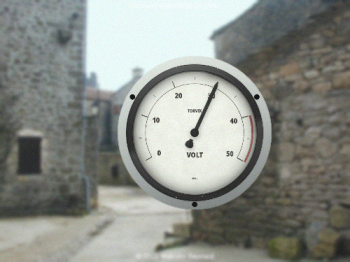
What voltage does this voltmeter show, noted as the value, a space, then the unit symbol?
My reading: 30 V
